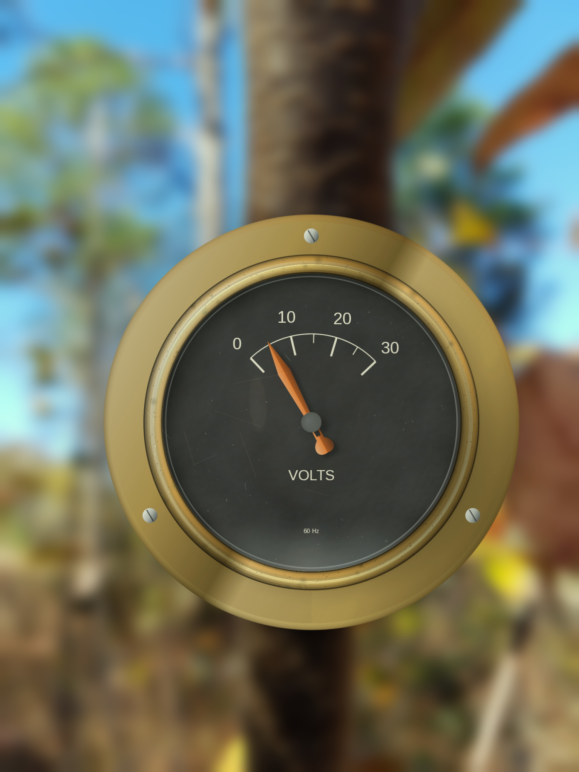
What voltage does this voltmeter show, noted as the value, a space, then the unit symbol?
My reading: 5 V
